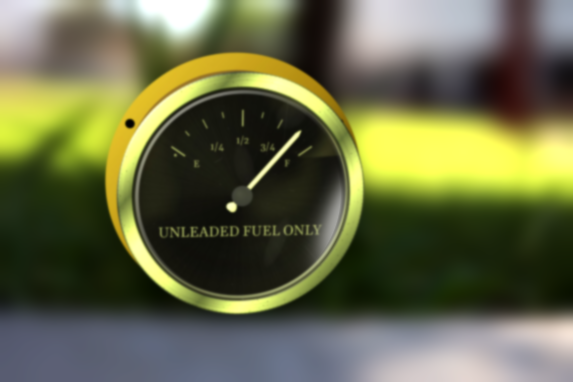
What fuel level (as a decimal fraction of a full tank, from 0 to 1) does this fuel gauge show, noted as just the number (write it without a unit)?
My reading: 0.875
